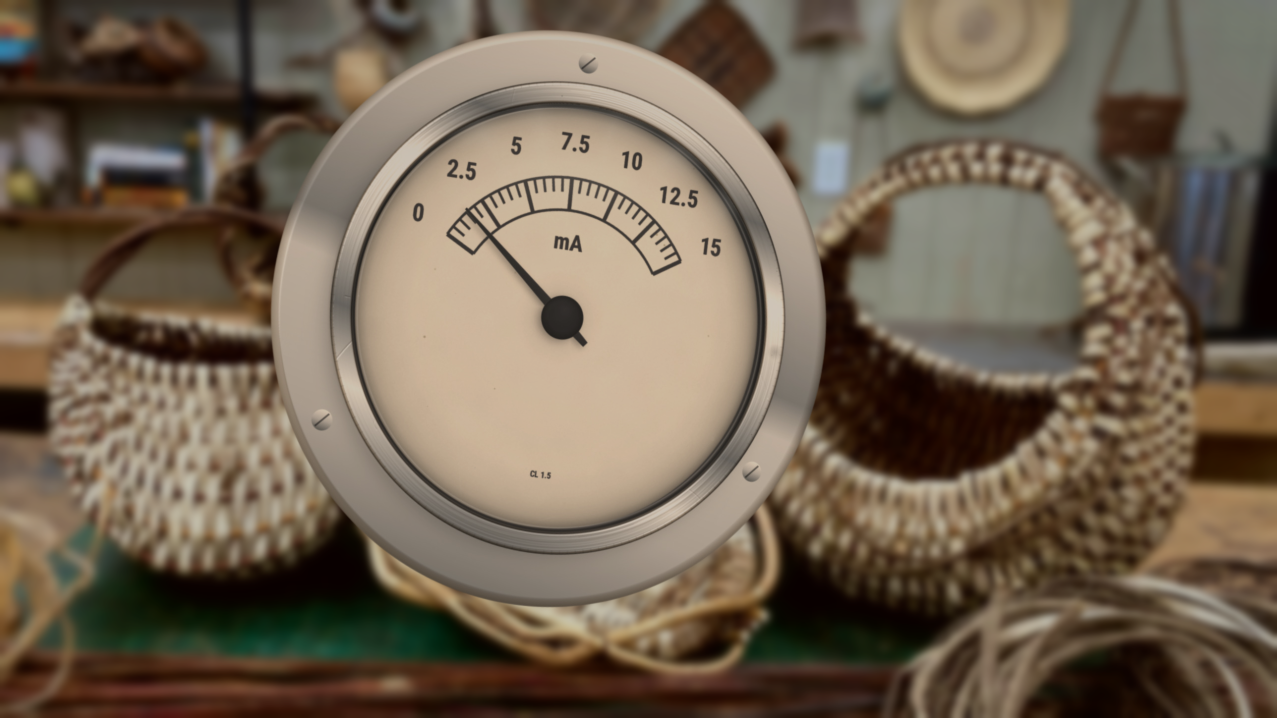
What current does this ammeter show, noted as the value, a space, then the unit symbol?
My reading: 1.5 mA
